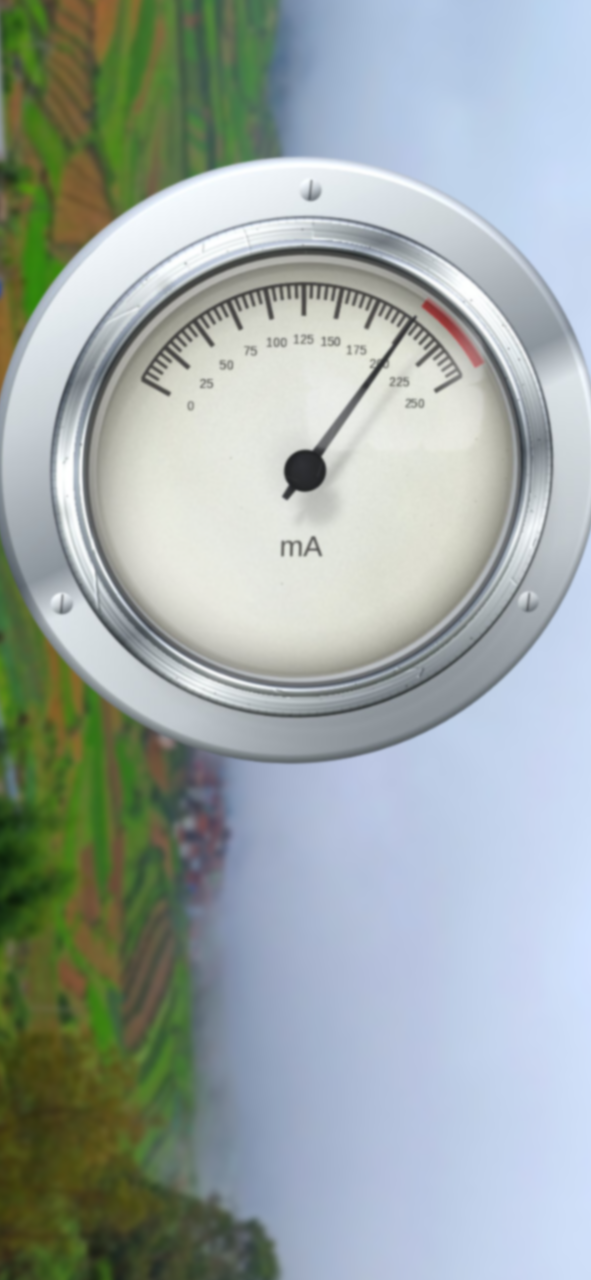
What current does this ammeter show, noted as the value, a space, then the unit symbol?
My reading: 200 mA
